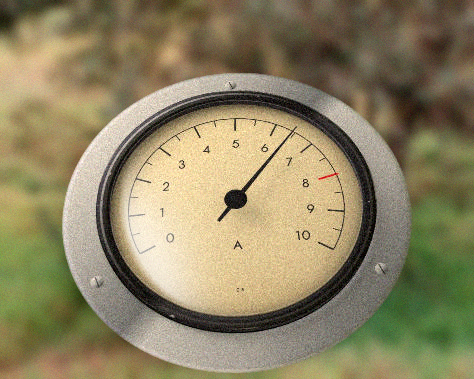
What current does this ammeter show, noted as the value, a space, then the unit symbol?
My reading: 6.5 A
